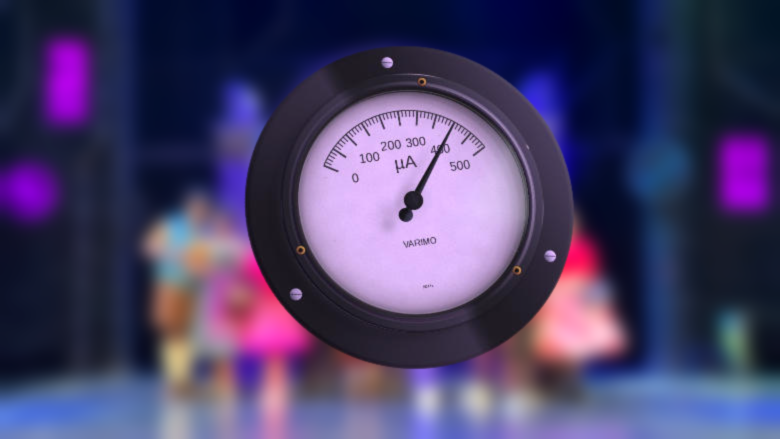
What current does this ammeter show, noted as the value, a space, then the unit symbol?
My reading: 400 µA
